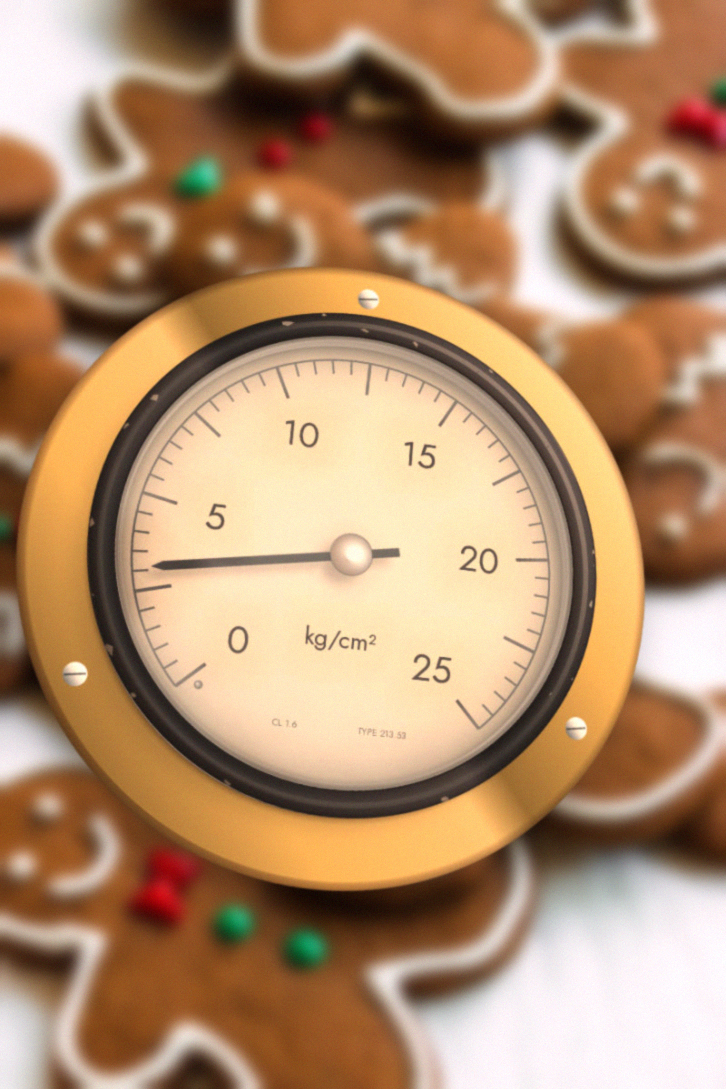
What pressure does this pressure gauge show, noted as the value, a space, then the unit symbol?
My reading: 3 kg/cm²
